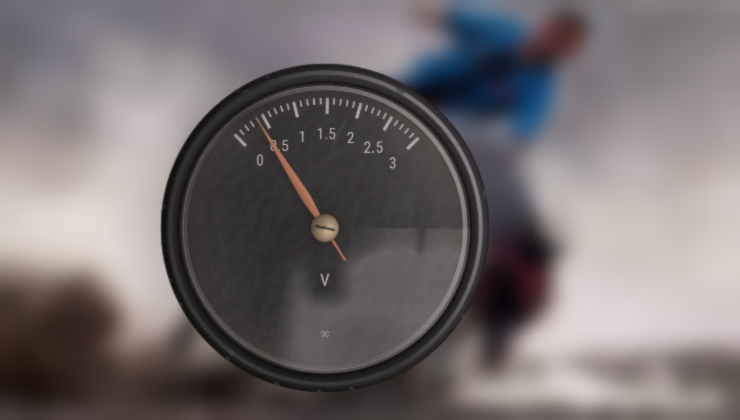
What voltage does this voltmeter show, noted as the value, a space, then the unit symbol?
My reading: 0.4 V
